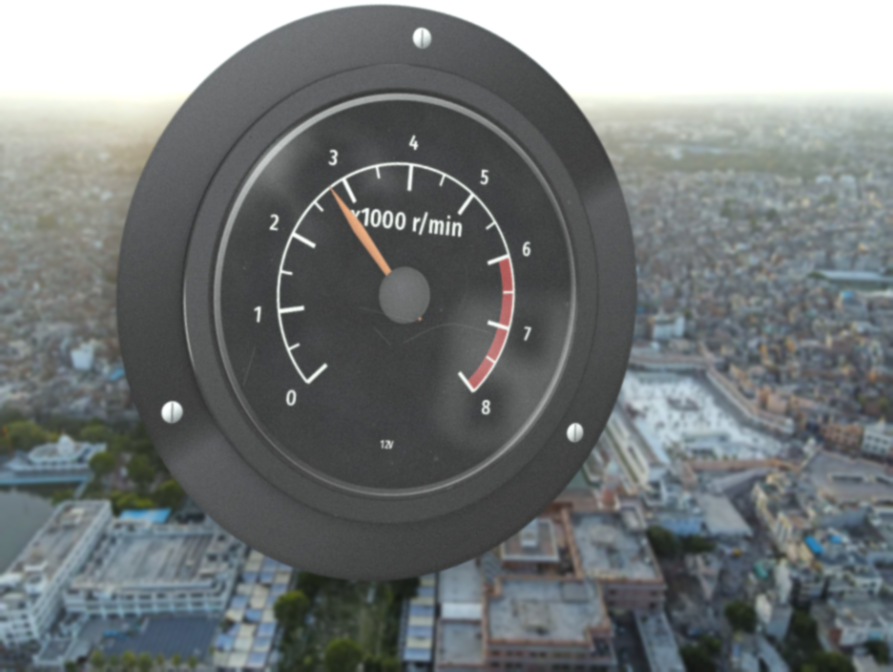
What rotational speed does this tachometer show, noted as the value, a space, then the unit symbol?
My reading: 2750 rpm
